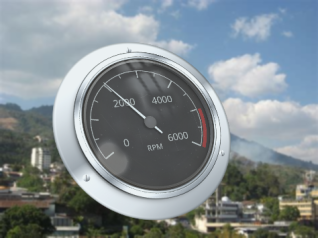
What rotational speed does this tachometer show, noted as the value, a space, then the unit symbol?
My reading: 2000 rpm
